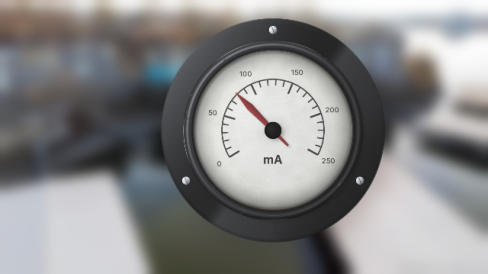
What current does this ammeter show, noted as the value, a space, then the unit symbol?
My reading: 80 mA
